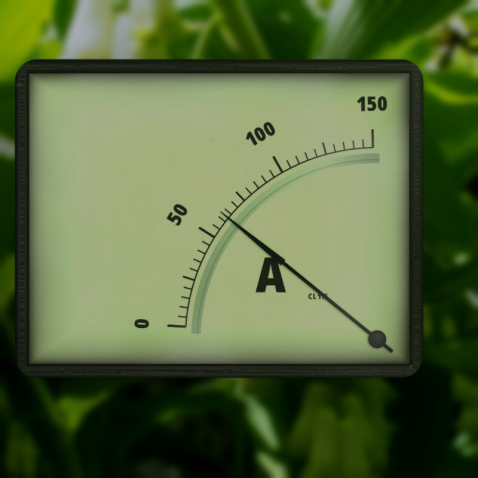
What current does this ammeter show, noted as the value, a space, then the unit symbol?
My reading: 62.5 A
